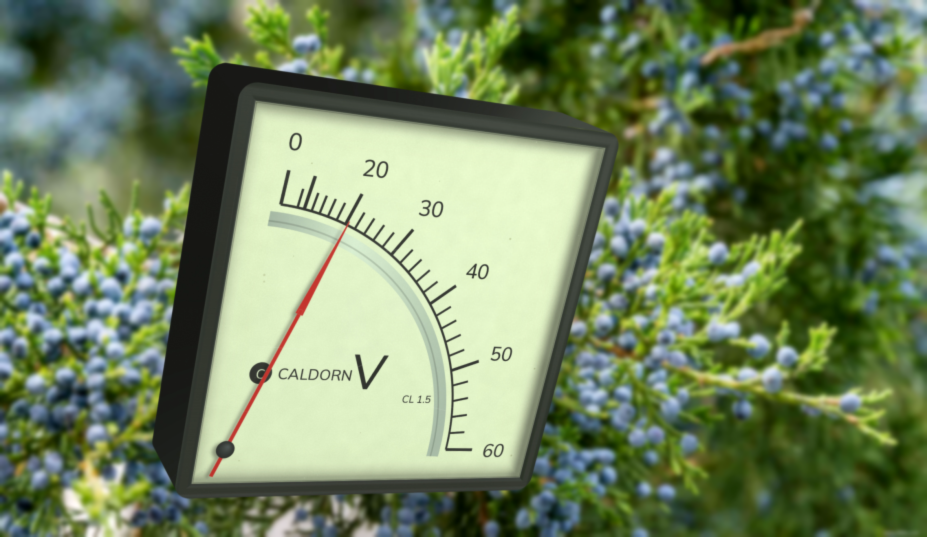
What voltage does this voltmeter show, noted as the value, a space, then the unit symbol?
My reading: 20 V
